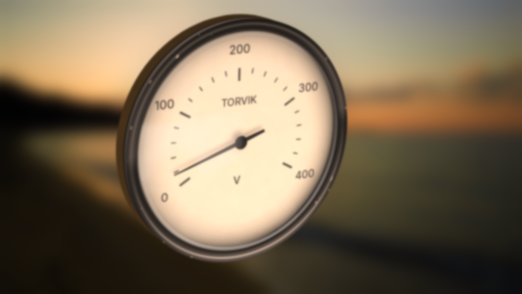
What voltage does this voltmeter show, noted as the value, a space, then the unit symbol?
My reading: 20 V
